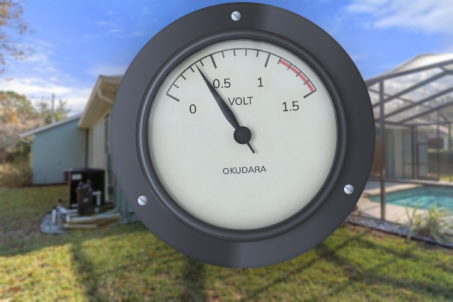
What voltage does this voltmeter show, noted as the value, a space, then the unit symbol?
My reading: 0.35 V
